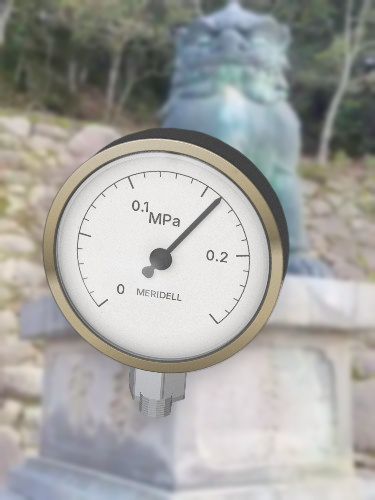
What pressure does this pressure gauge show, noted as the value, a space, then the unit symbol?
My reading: 0.16 MPa
